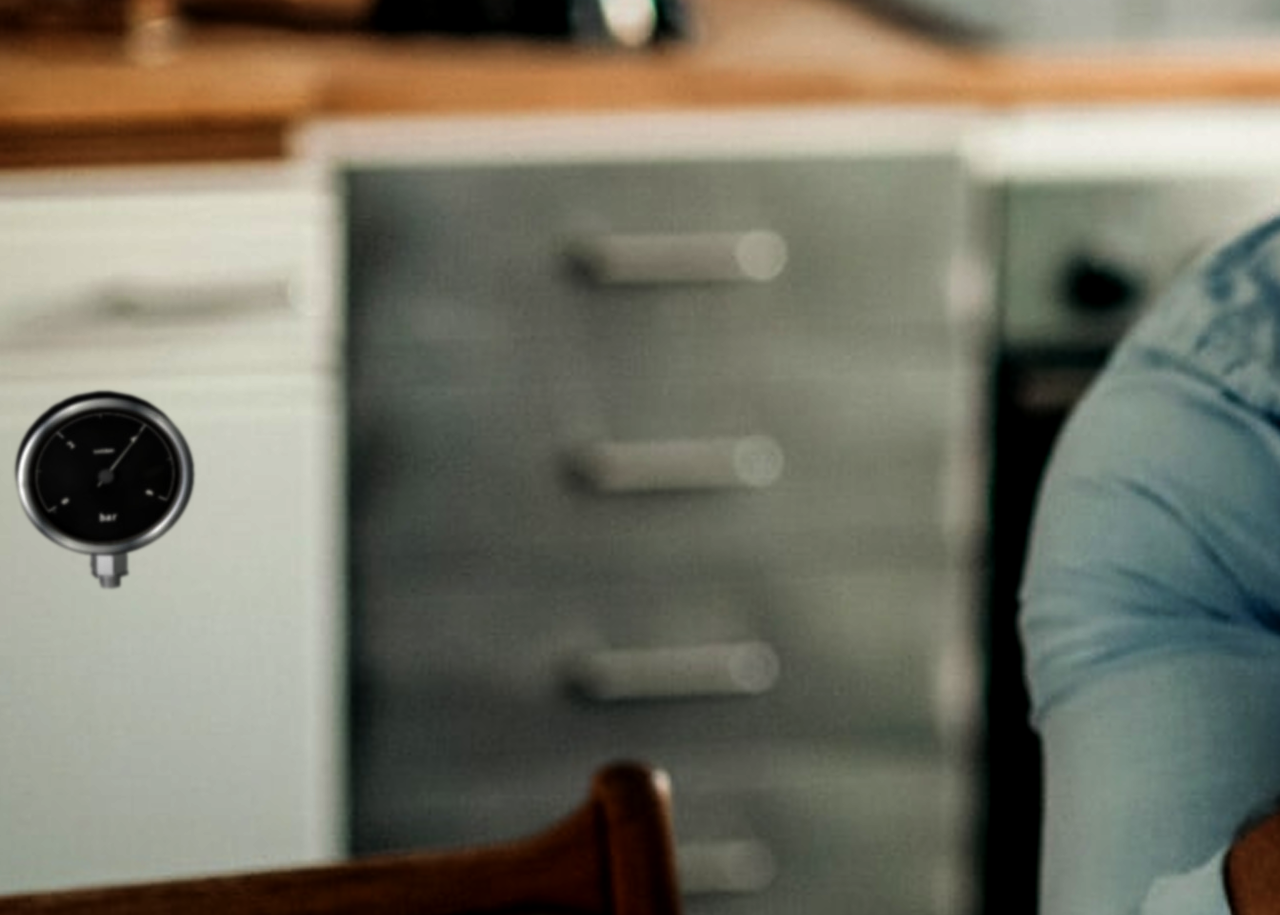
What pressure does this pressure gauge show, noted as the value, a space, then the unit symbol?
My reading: 4 bar
